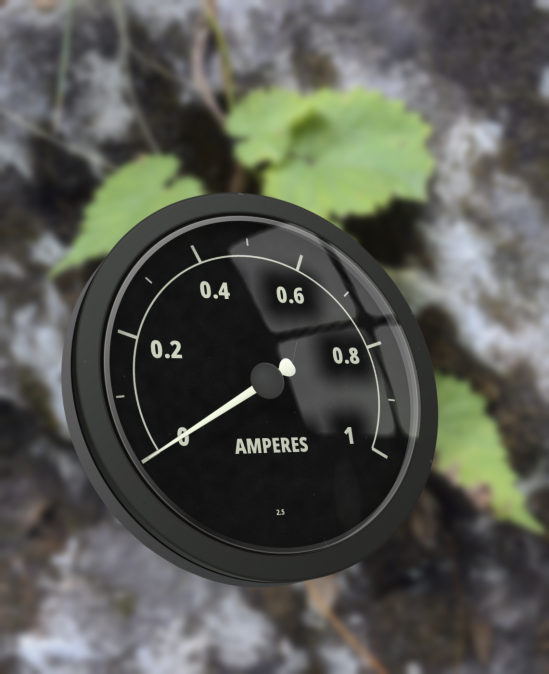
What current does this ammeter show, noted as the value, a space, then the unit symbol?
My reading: 0 A
